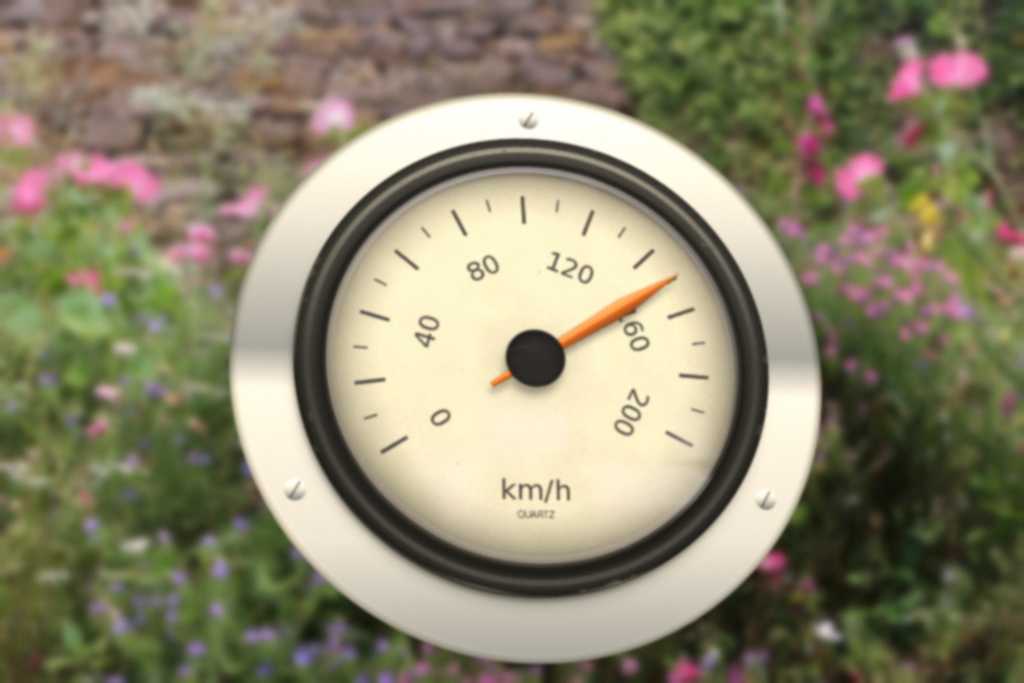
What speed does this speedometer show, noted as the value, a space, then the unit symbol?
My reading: 150 km/h
